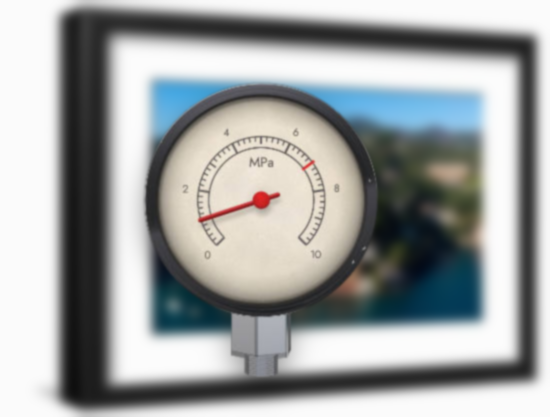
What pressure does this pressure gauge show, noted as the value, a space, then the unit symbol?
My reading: 1 MPa
